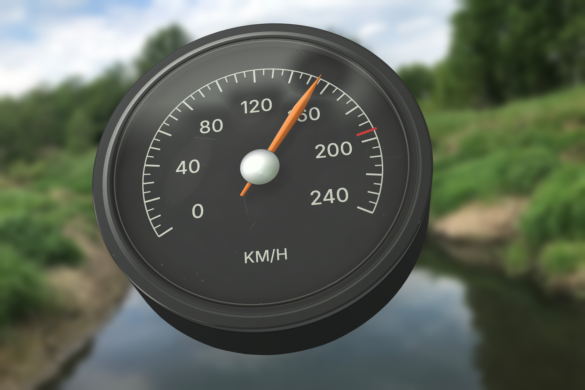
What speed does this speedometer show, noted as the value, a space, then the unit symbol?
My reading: 155 km/h
